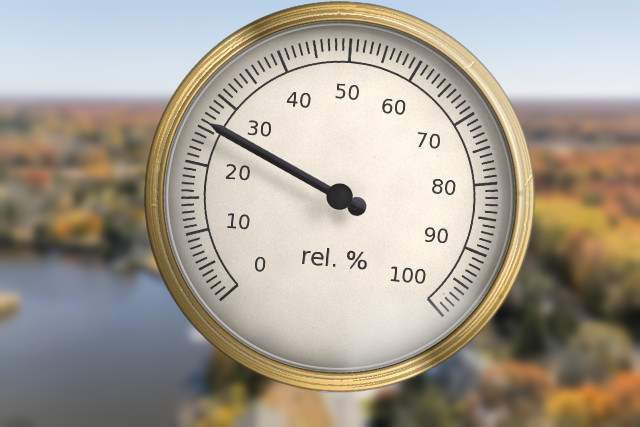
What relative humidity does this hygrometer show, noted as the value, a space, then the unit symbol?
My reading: 26 %
